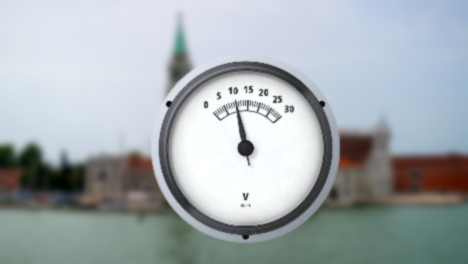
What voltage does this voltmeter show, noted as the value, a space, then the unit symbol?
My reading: 10 V
